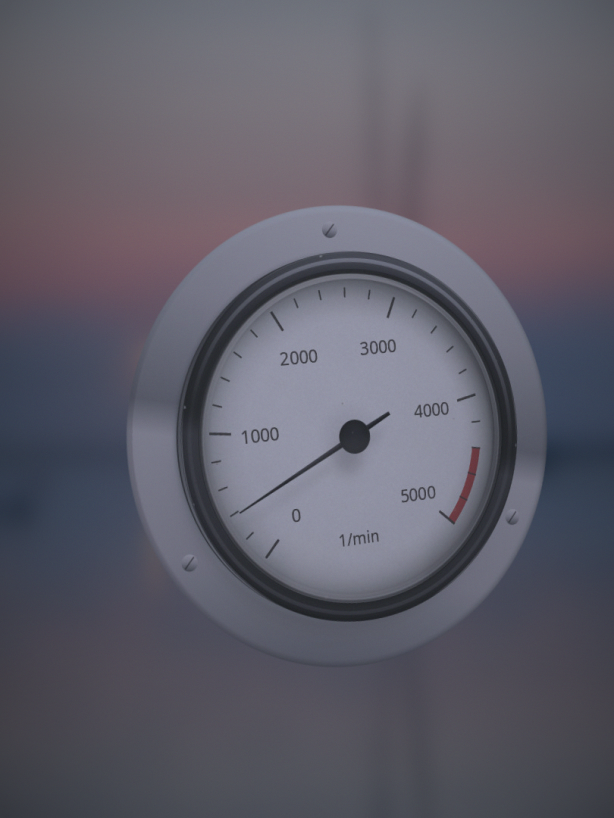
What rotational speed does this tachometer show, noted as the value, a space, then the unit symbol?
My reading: 400 rpm
